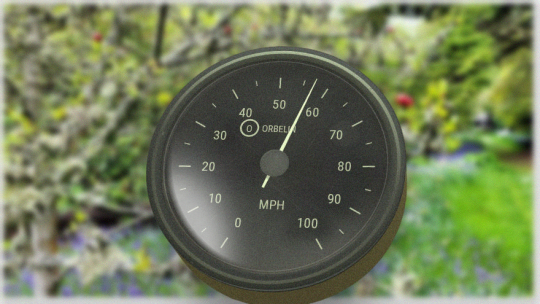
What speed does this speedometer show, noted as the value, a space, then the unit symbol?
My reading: 57.5 mph
